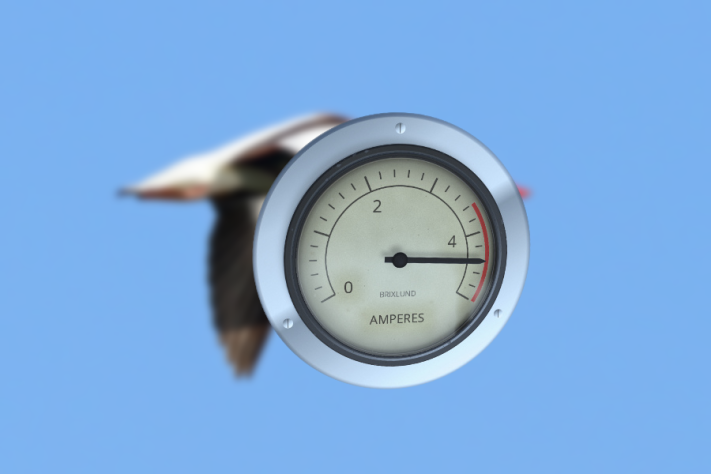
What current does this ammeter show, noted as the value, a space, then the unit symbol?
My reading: 4.4 A
